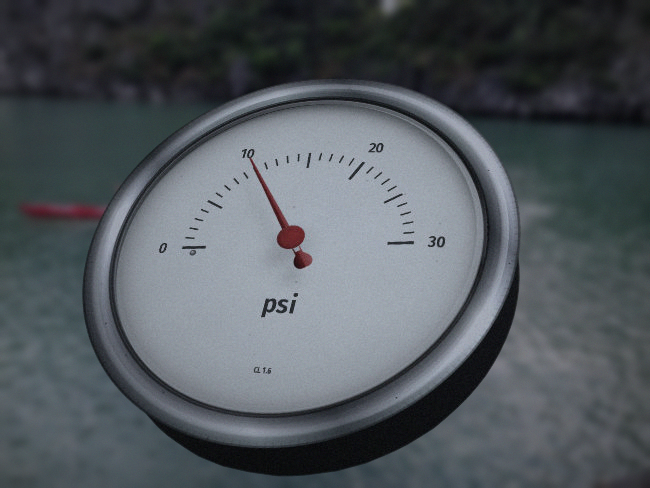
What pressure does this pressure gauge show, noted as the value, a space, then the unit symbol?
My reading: 10 psi
